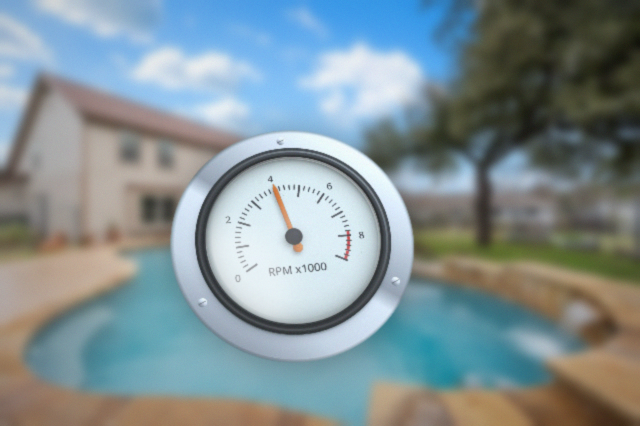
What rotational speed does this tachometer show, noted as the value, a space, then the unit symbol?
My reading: 4000 rpm
